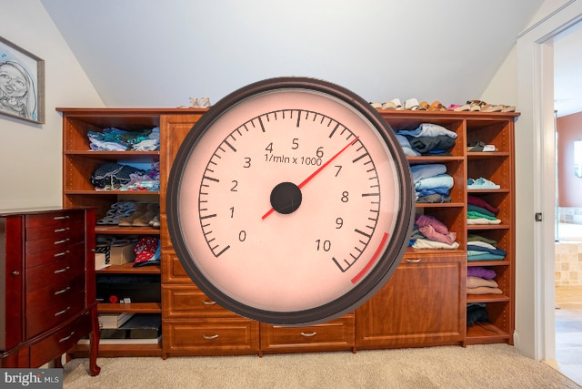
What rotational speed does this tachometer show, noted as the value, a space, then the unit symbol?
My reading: 6600 rpm
